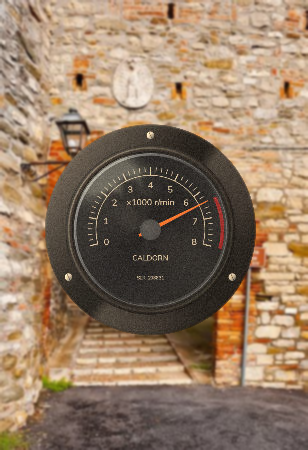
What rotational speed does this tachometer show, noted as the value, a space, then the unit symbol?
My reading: 6400 rpm
